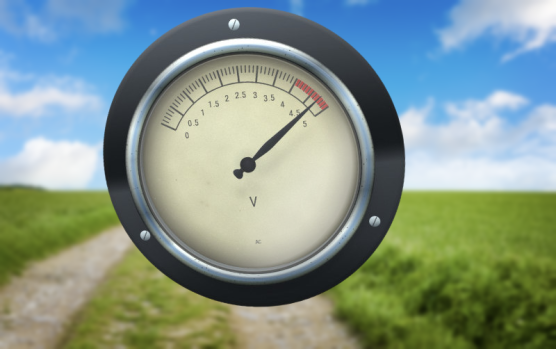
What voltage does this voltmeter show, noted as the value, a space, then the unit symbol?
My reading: 4.7 V
